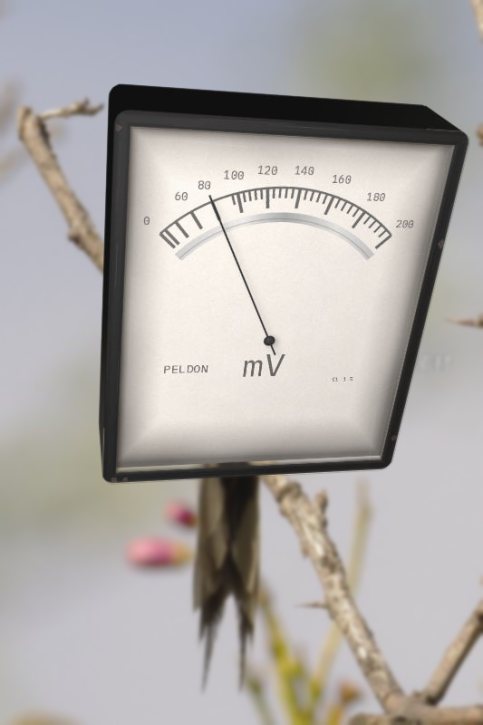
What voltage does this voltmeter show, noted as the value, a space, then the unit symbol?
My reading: 80 mV
